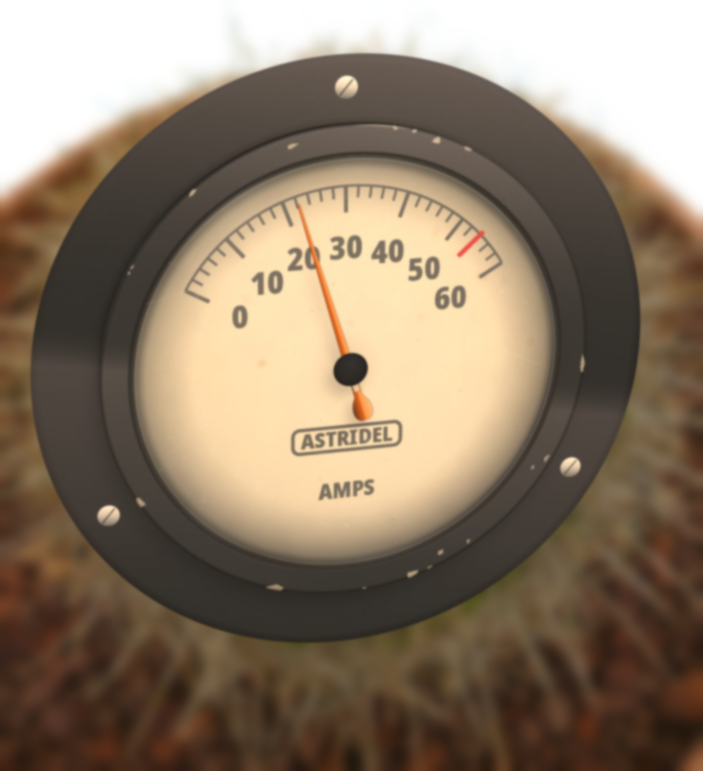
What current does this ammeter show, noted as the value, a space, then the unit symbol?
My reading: 22 A
